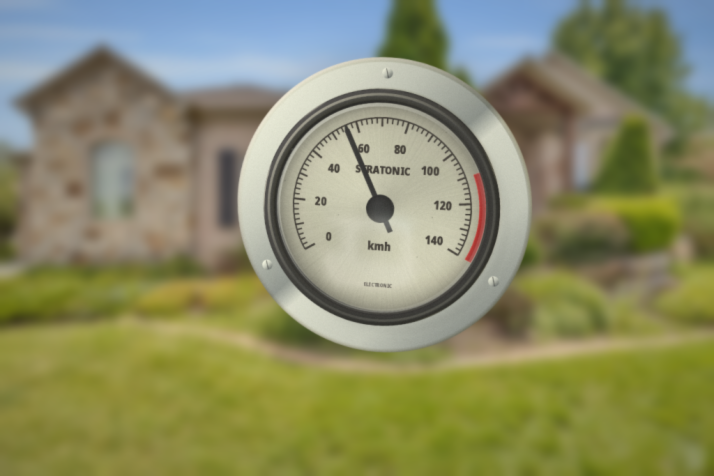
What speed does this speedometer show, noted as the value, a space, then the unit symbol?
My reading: 56 km/h
